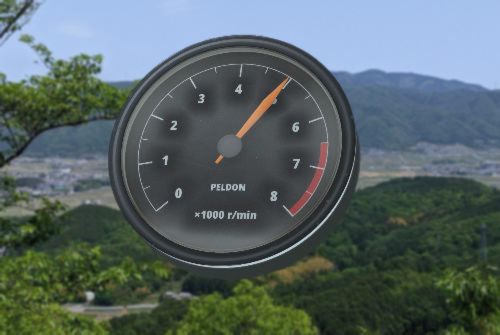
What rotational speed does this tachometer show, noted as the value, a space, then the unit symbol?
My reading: 5000 rpm
